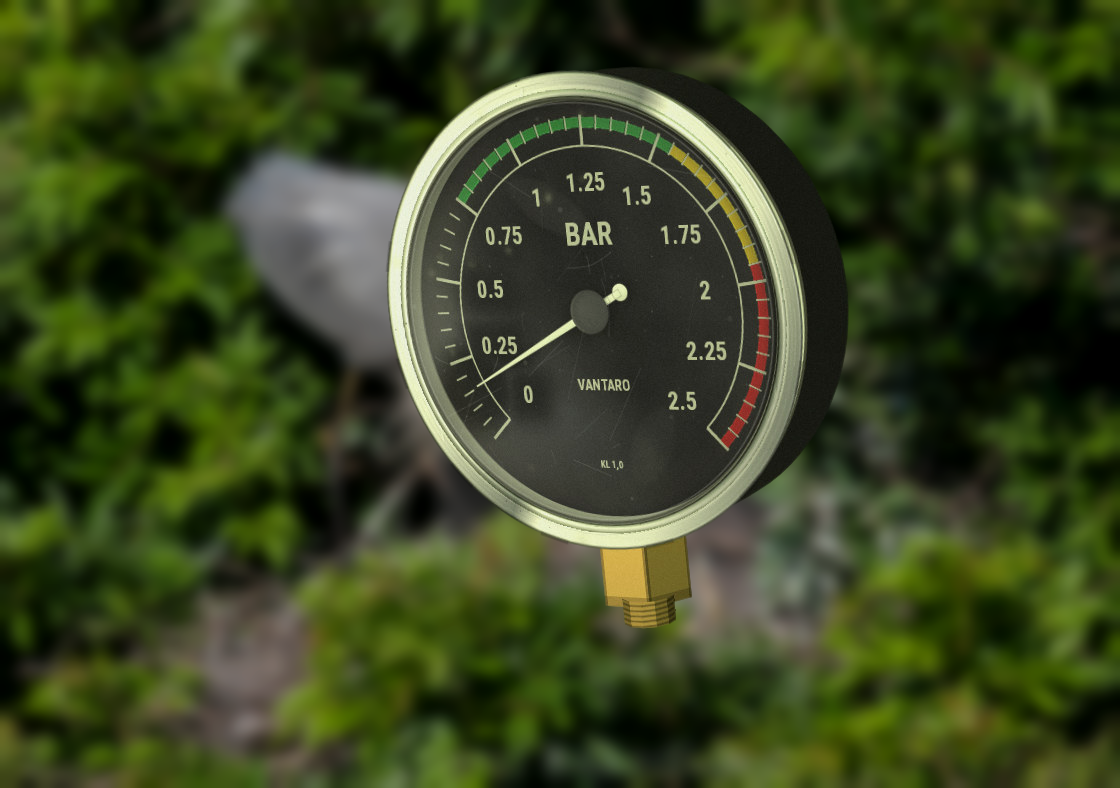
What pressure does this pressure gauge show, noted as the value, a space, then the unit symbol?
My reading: 0.15 bar
